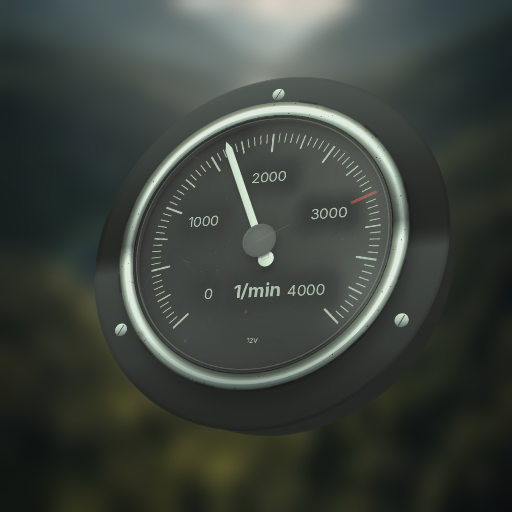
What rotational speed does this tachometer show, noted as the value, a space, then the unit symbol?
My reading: 1650 rpm
